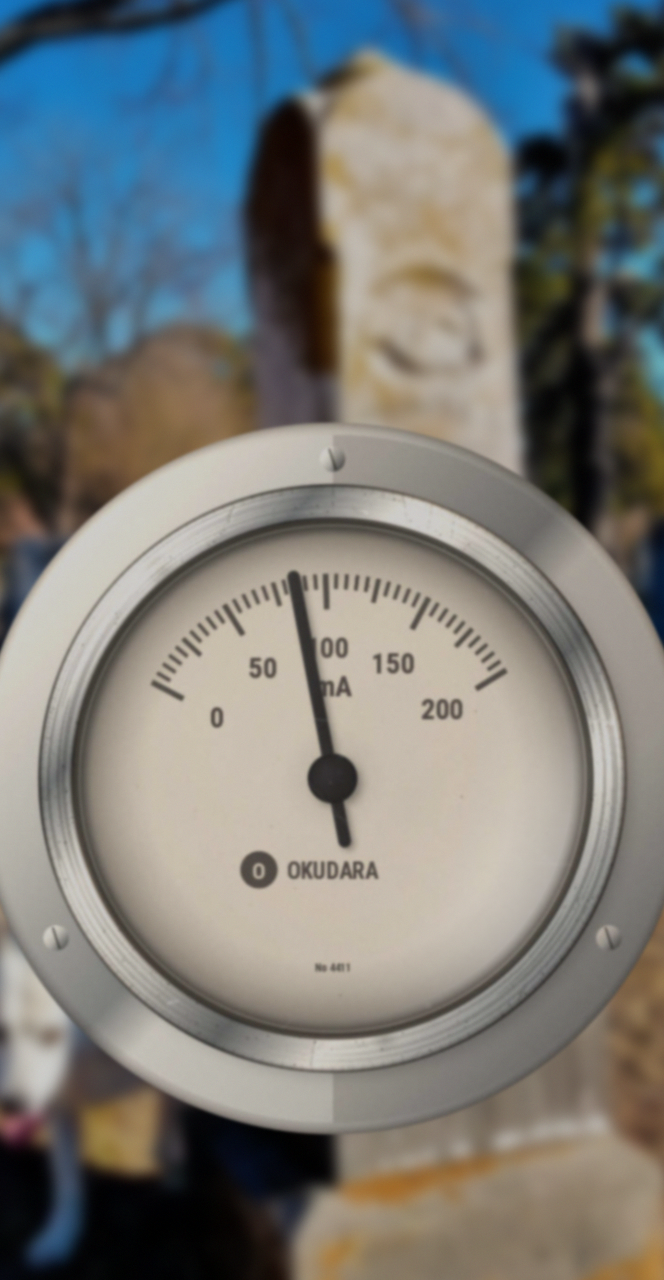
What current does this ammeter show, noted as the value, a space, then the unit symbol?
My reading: 85 mA
